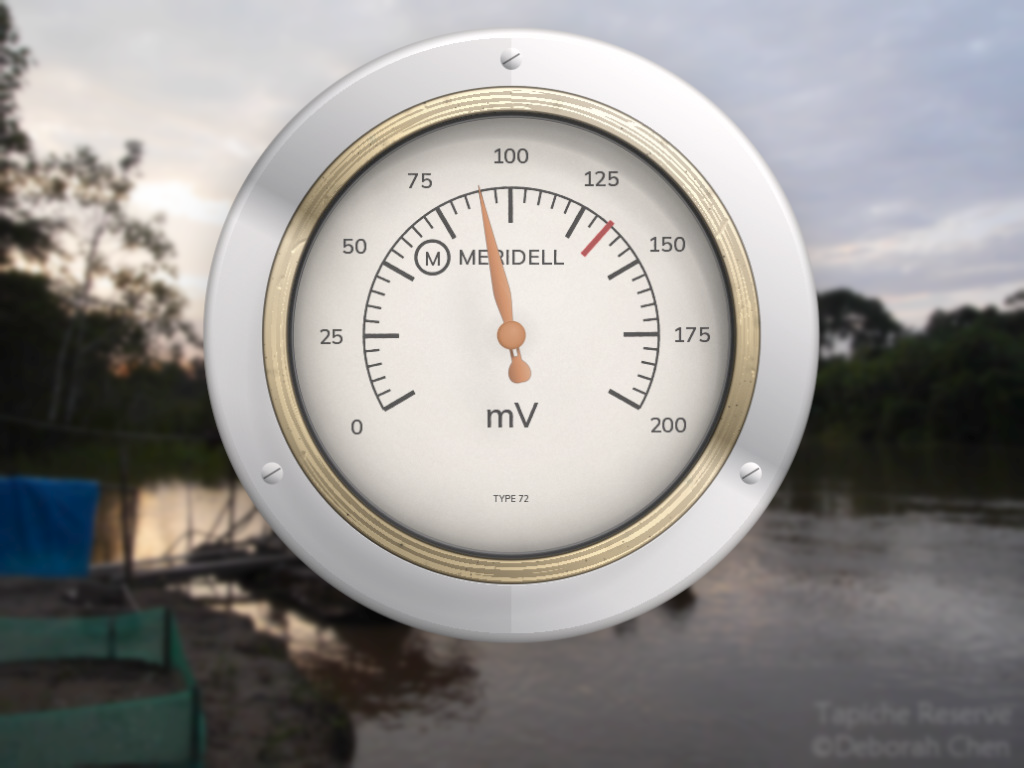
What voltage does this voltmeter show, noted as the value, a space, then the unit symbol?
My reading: 90 mV
